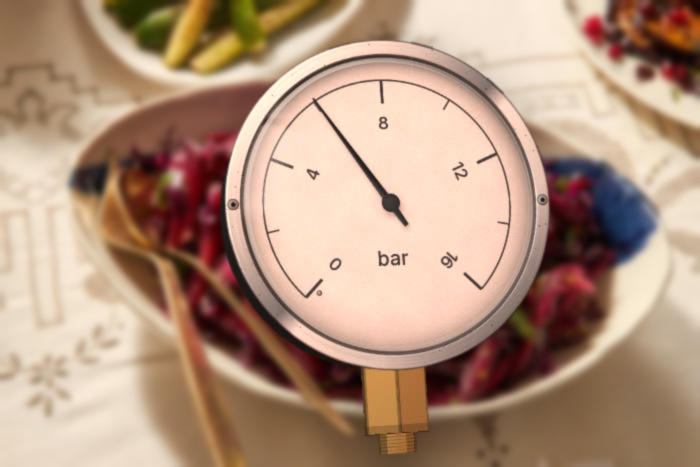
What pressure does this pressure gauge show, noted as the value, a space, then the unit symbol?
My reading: 6 bar
